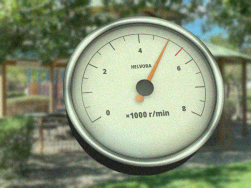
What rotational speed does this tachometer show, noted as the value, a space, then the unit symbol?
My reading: 5000 rpm
